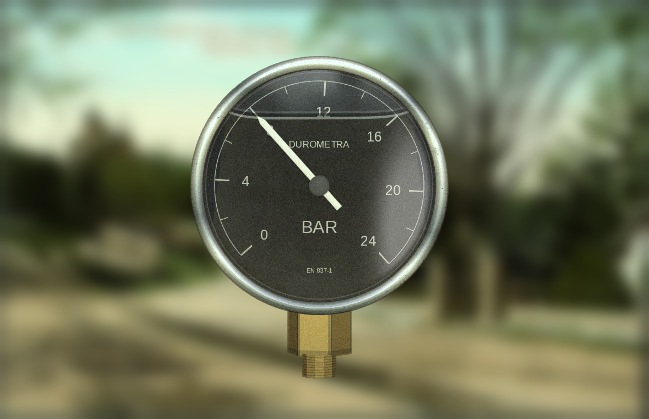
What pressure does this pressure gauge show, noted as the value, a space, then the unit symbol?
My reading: 8 bar
